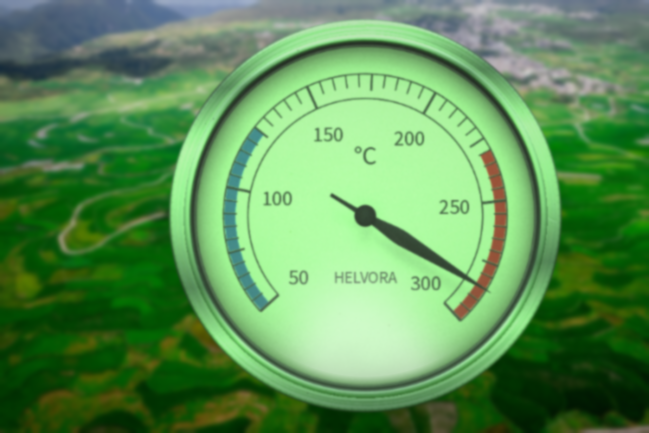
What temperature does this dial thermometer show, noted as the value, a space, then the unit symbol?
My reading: 285 °C
